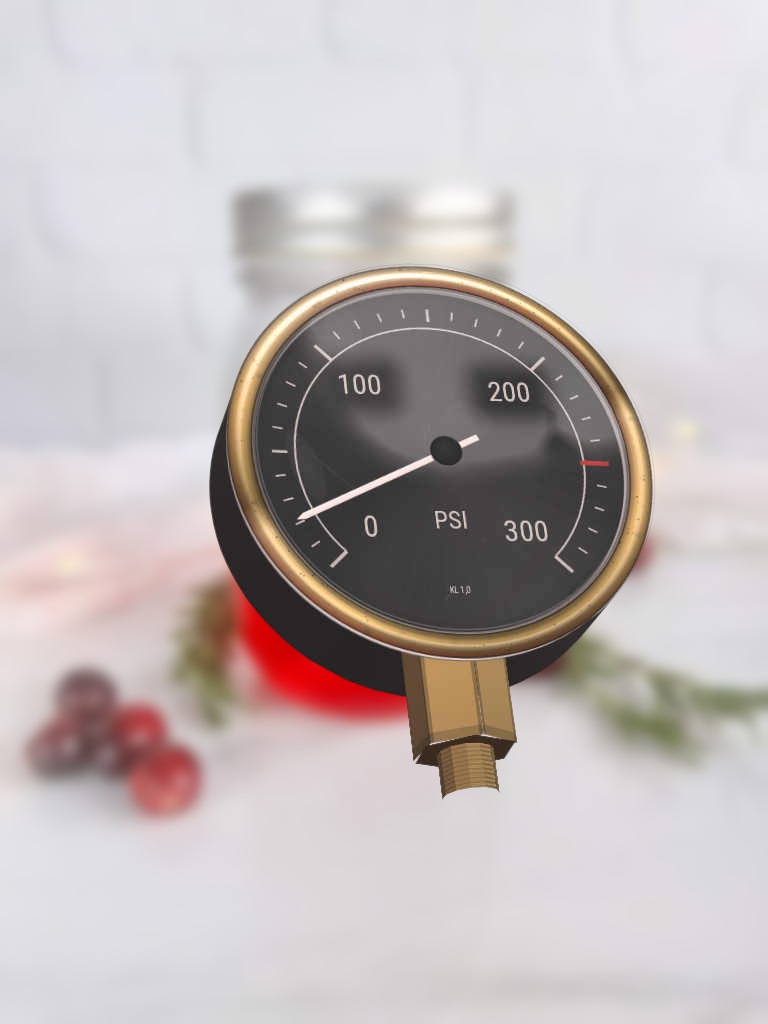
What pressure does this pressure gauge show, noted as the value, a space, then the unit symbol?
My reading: 20 psi
